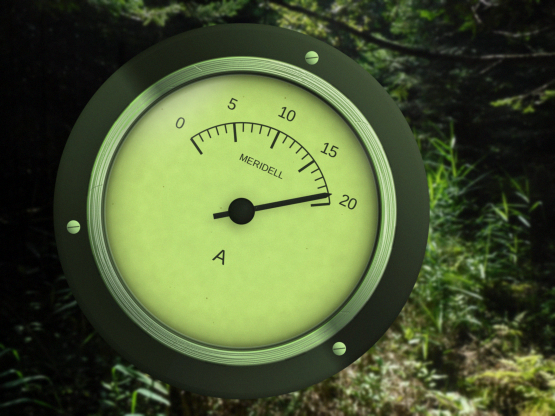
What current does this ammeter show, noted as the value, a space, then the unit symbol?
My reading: 19 A
